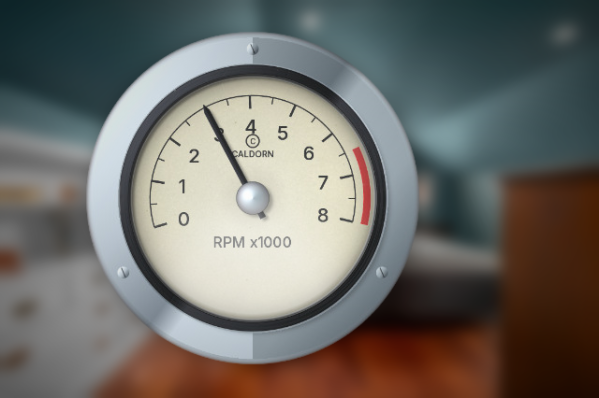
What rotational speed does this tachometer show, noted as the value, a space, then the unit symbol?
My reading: 3000 rpm
